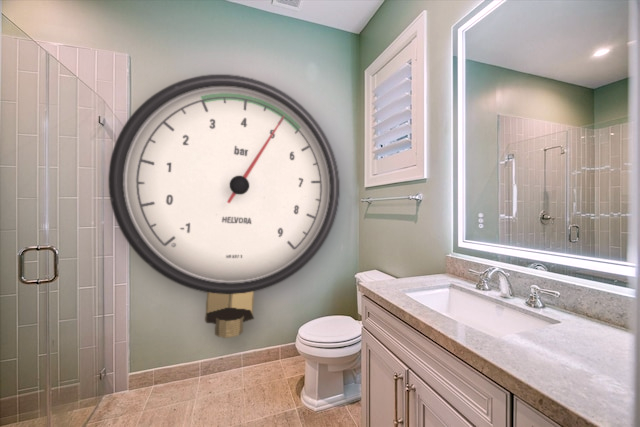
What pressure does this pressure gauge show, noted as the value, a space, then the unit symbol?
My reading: 5 bar
